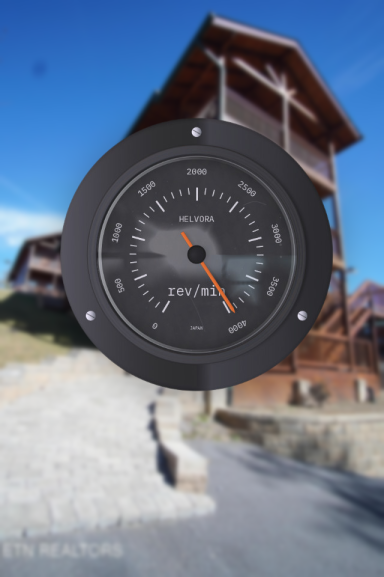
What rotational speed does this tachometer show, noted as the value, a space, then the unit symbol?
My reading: 3950 rpm
